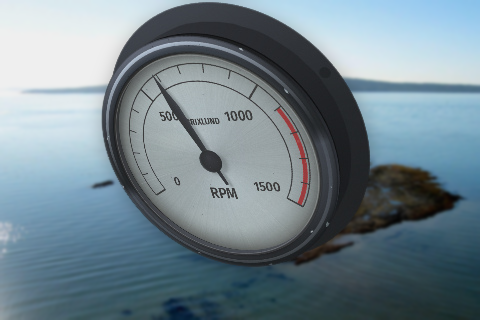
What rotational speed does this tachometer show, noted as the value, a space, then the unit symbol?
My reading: 600 rpm
